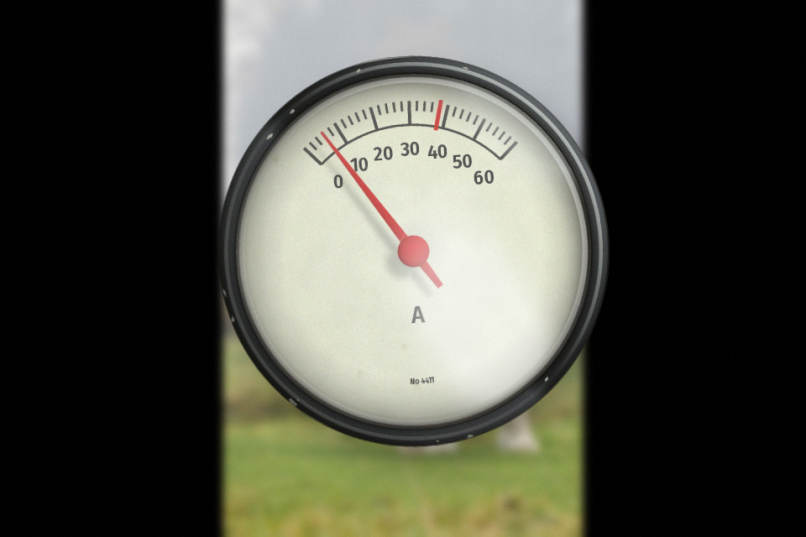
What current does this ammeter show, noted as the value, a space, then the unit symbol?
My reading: 6 A
